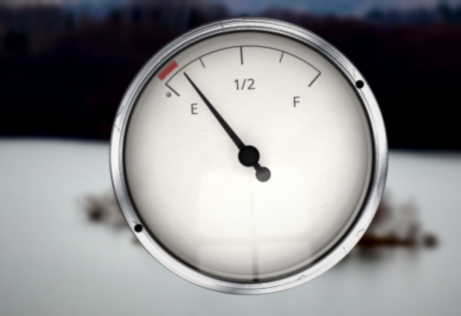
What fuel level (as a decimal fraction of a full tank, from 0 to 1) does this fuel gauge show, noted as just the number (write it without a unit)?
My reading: 0.125
